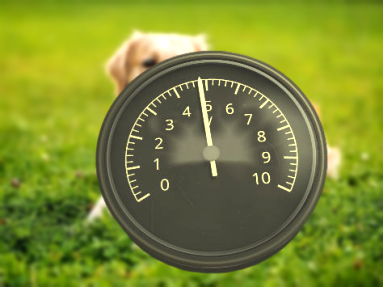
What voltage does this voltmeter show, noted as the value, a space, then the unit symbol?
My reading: 4.8 V
